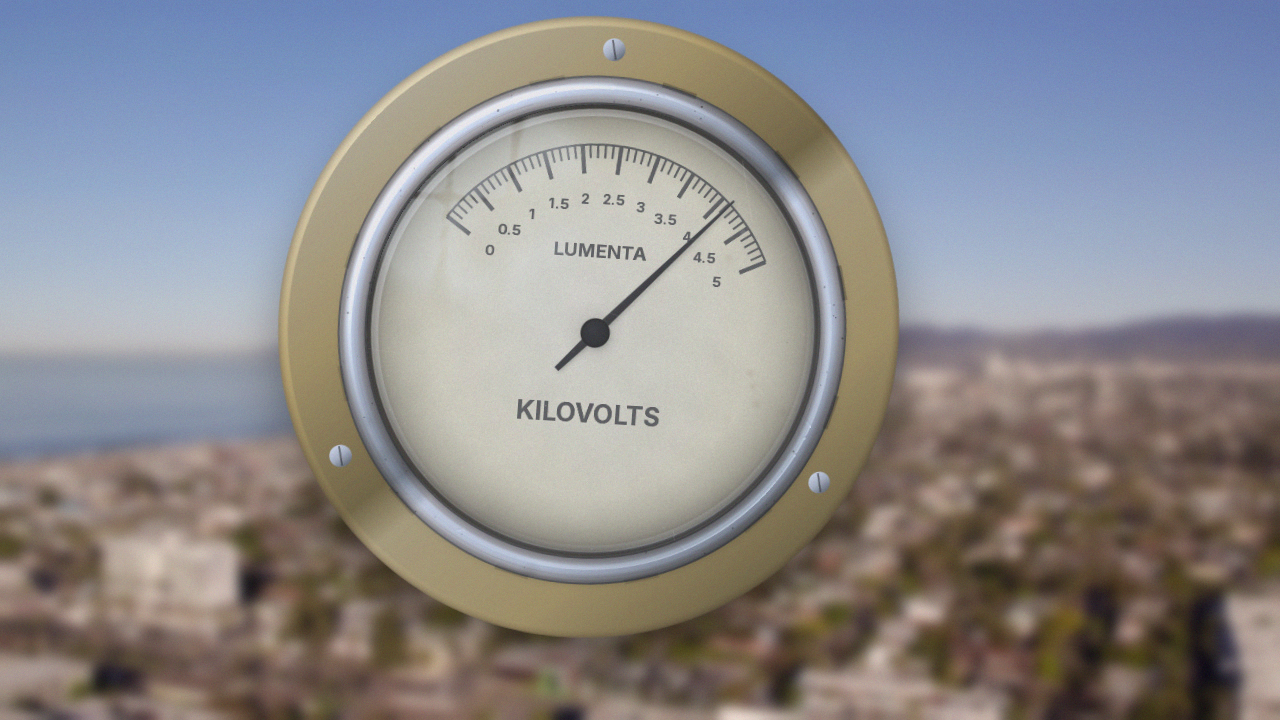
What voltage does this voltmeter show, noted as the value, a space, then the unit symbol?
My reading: 4.1 kV
